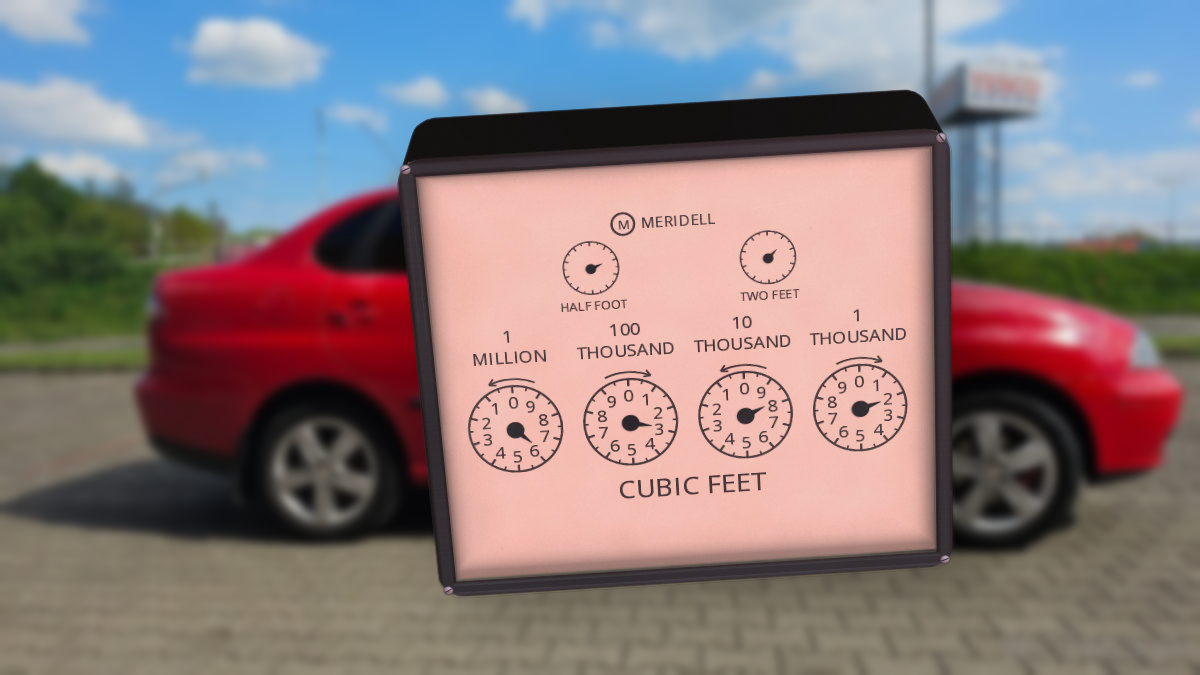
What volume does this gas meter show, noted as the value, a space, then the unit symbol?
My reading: 628200 ft³
